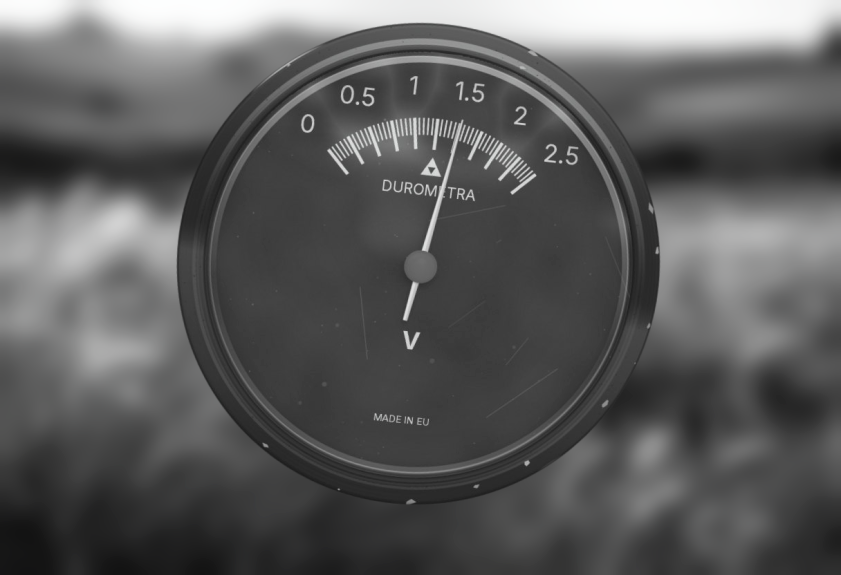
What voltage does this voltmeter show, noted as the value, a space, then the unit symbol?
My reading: 1.5 V
